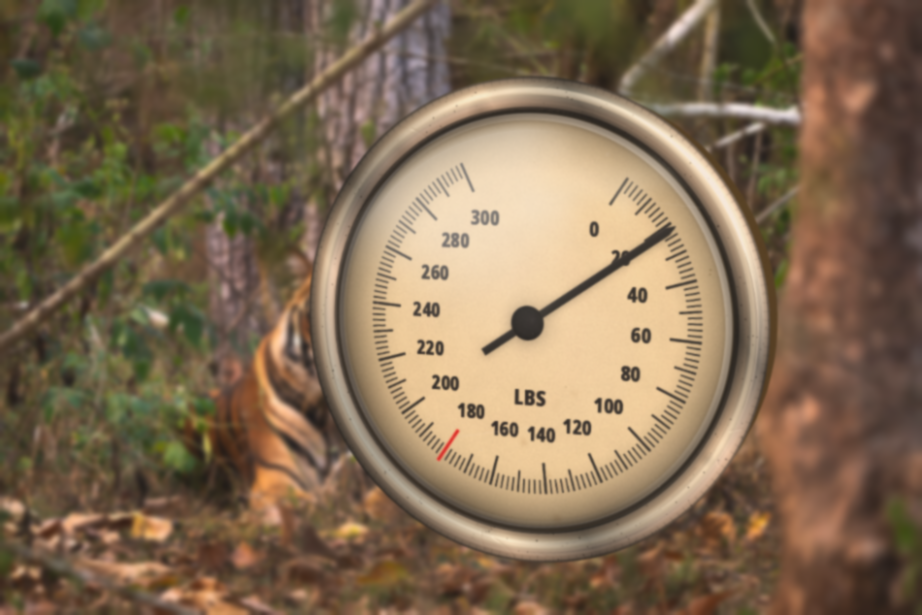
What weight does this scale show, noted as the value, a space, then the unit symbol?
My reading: 22 lb
